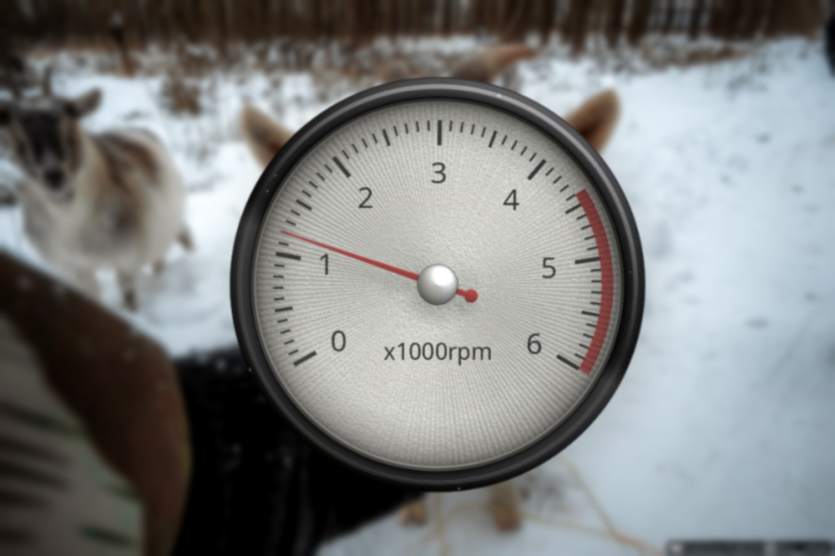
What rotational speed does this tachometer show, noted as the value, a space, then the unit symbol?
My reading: 1200 rpm
